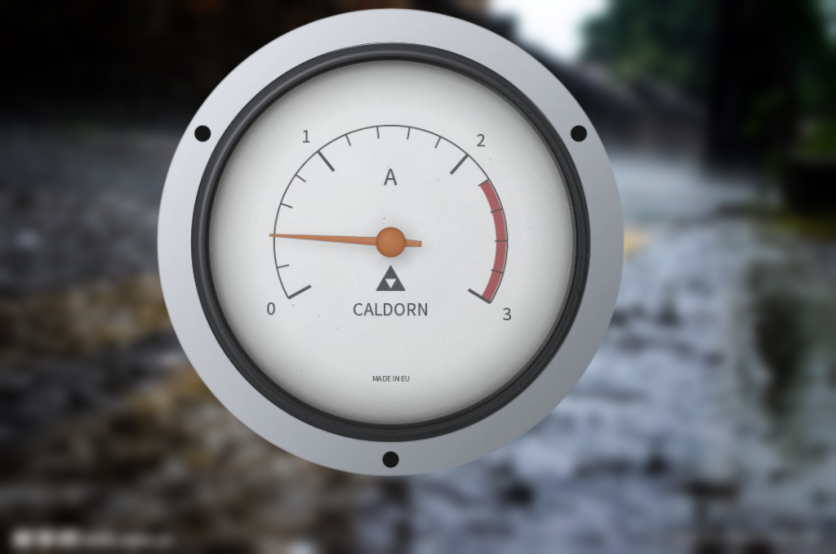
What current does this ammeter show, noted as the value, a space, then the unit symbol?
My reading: 0.4 A
